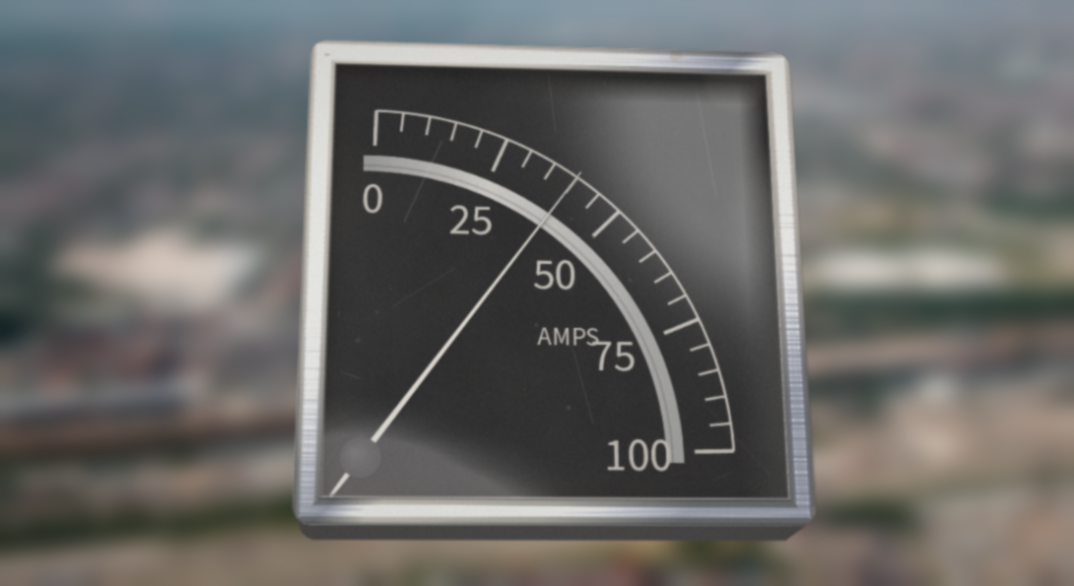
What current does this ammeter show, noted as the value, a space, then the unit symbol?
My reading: 40 A
